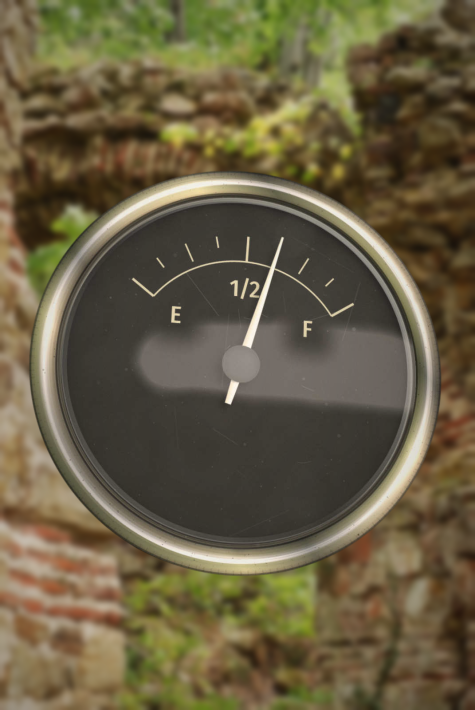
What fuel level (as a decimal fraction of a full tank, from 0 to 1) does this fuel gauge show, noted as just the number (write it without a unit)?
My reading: 0.625
